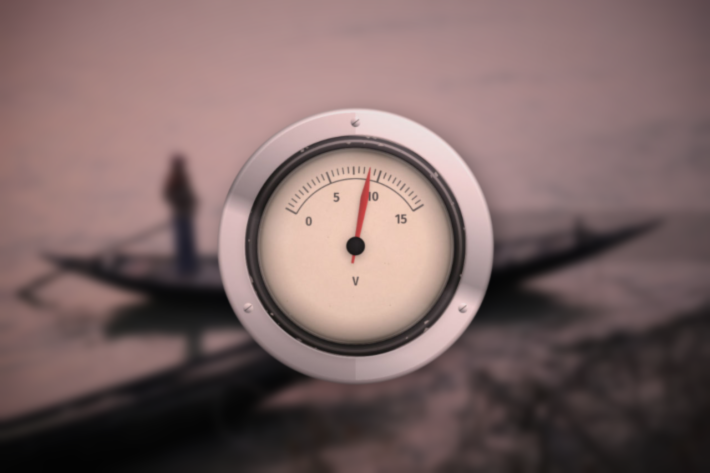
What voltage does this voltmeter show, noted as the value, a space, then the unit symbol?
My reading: 9 V
